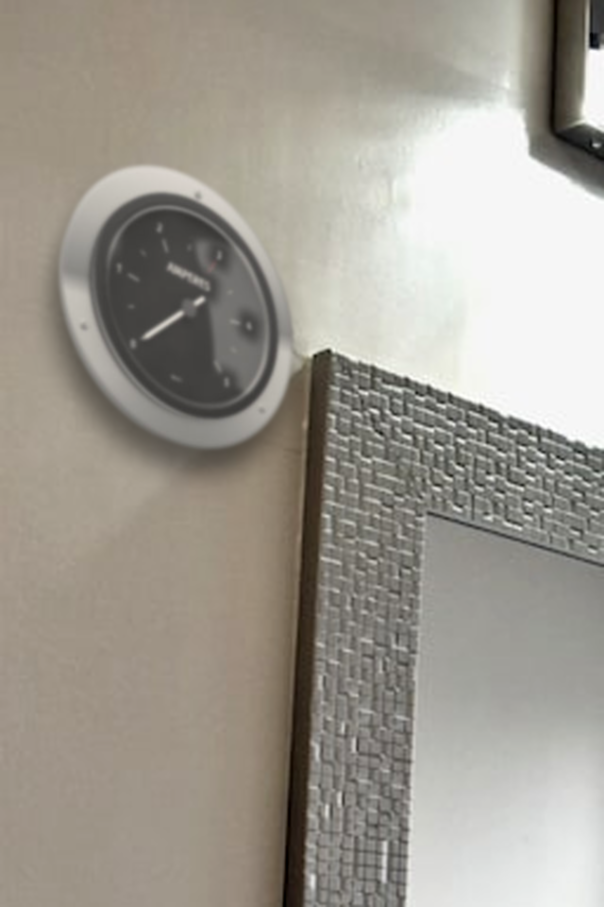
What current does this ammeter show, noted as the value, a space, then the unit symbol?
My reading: 0 A
